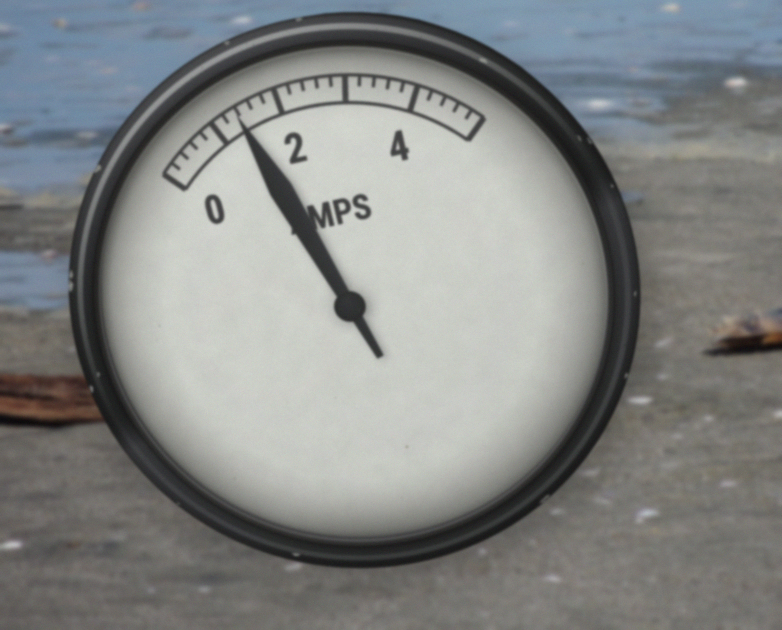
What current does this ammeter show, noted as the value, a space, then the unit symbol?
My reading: 1.4 A
